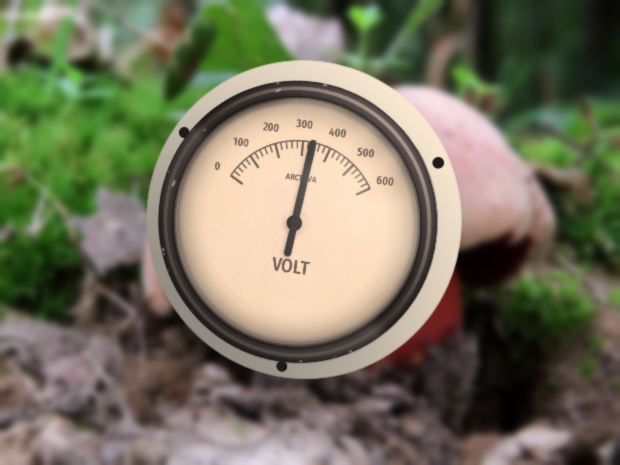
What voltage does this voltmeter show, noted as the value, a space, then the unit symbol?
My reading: 340 V
